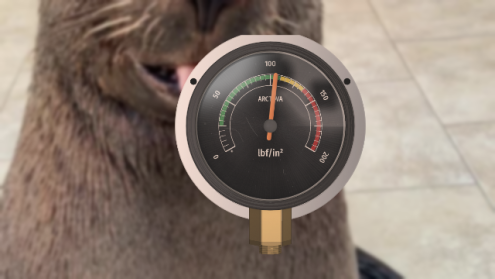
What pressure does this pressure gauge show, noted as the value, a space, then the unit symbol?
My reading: 105 psi
